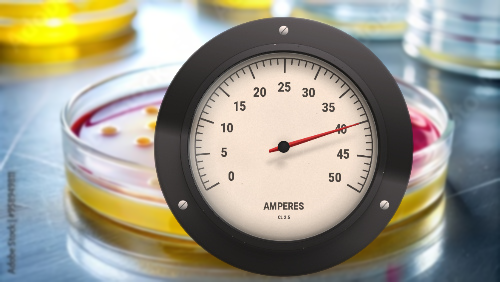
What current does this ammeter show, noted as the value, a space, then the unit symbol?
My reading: 40 A
